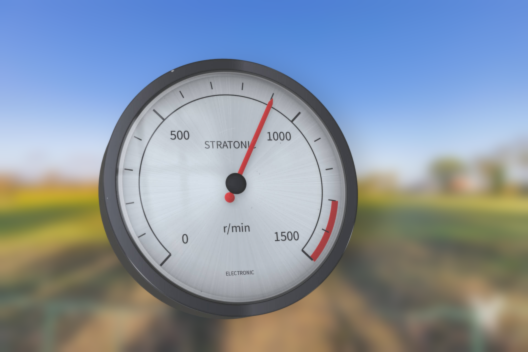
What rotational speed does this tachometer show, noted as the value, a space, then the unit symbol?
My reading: 900 rpm
